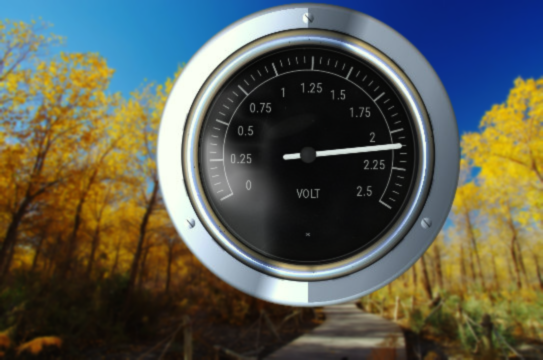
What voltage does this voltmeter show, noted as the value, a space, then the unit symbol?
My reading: 2.1 V
